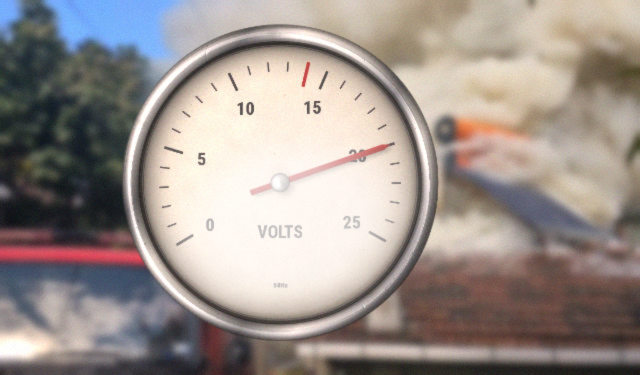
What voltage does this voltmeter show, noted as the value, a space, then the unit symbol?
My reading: 20 V
